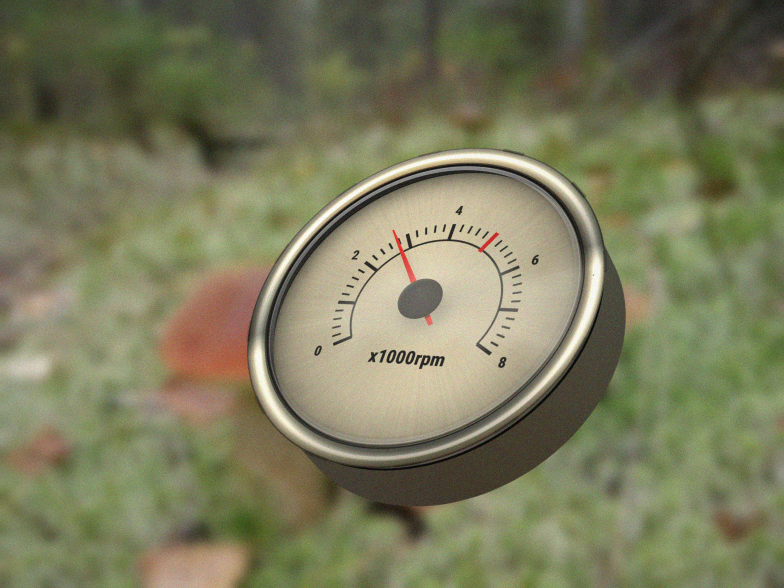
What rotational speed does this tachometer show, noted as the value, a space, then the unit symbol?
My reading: 2800 rpm
